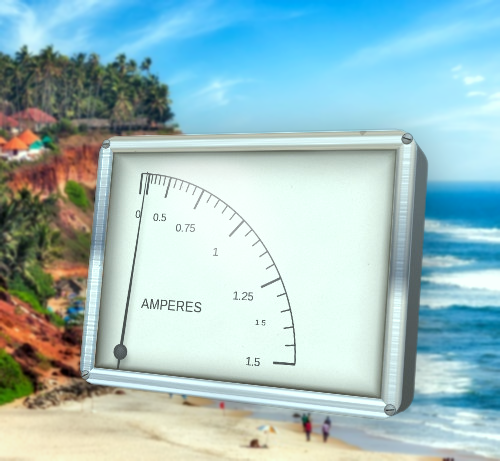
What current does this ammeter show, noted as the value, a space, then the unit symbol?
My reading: 0.25 A
